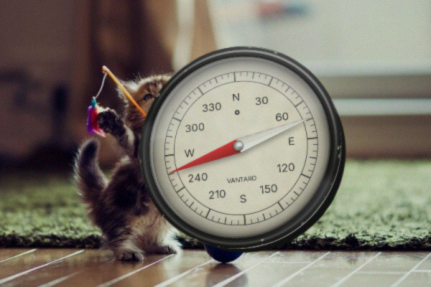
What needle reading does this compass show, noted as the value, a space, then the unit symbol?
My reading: 255 °
